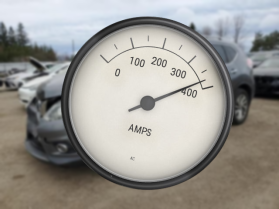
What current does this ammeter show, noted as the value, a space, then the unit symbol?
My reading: 375 A
